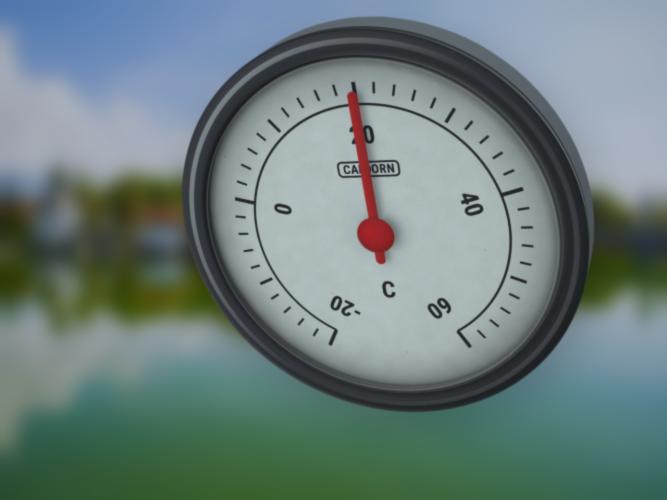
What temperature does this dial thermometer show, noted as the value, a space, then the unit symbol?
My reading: 20 °C
